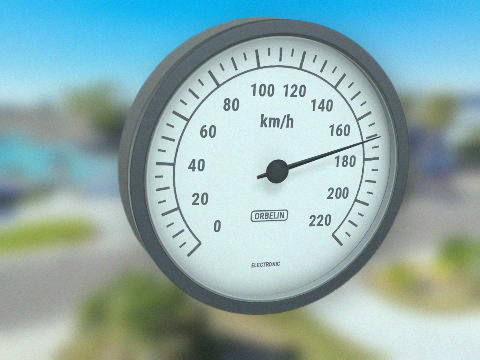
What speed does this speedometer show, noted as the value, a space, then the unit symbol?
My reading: 170 km/h
